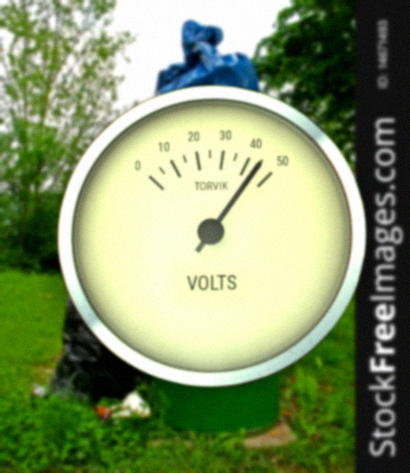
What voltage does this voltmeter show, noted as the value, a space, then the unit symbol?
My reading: 45 V
